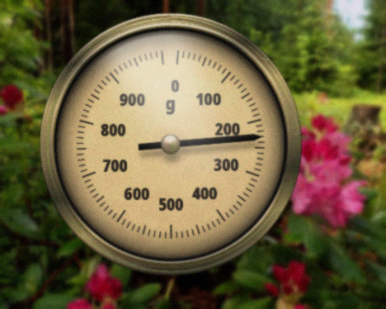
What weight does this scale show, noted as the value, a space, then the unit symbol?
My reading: 230 g
